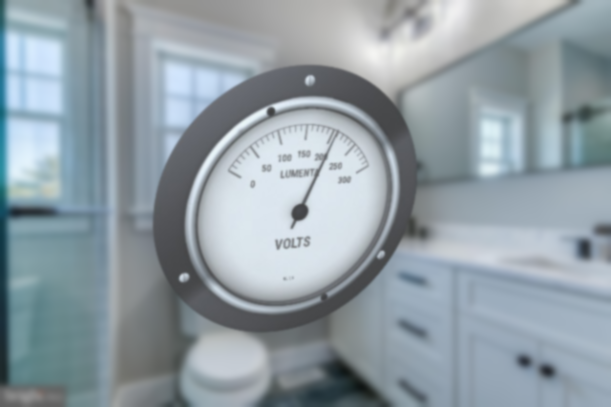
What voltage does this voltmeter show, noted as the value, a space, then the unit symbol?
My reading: 200 V
